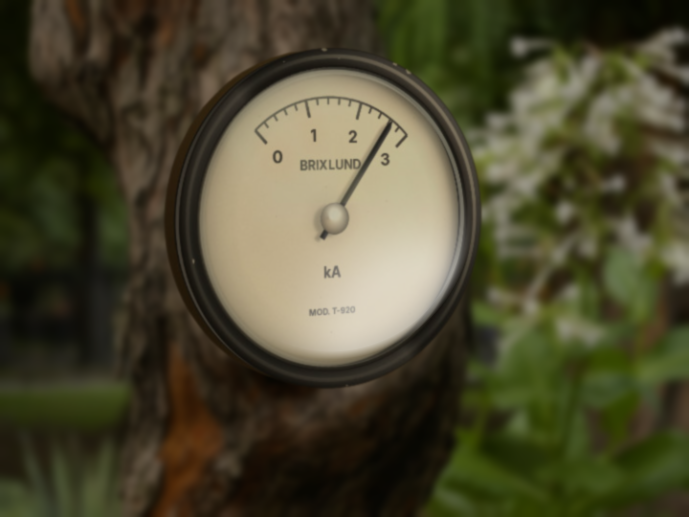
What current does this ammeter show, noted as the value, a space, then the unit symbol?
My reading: 2.6 kA
